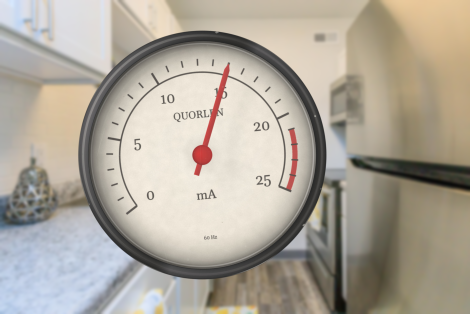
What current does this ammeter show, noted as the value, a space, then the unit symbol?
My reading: 15 mA
